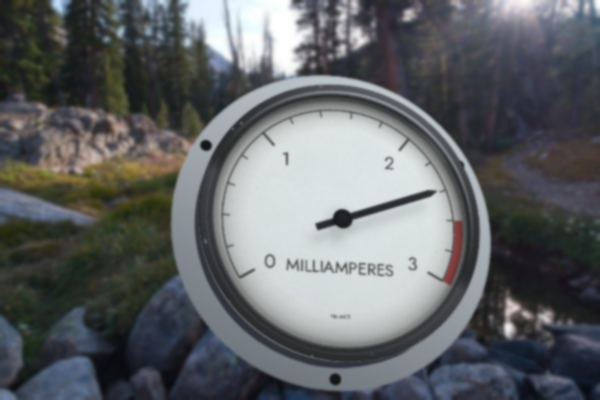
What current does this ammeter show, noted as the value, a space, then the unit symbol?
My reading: 2.4 mA
